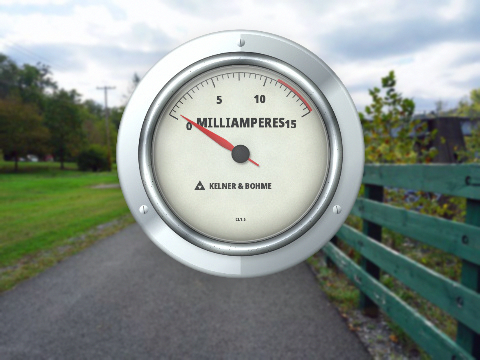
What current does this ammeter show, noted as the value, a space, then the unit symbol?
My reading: 0.5 mA
